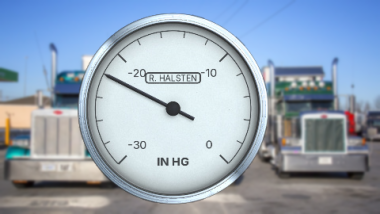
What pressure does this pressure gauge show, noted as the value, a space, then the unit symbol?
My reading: -22 inHg
